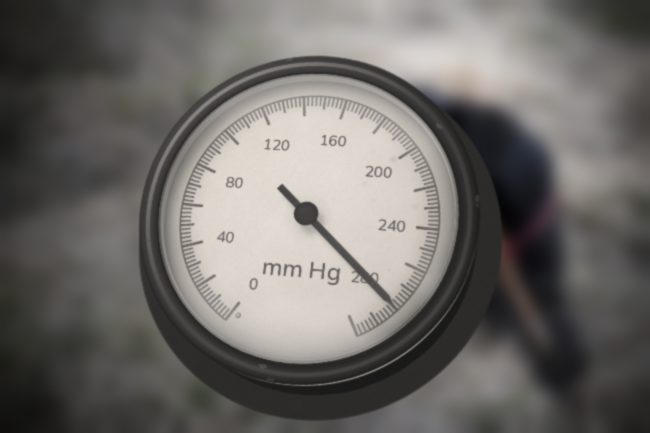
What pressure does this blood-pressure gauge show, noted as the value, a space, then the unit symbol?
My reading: 280 mmHg
